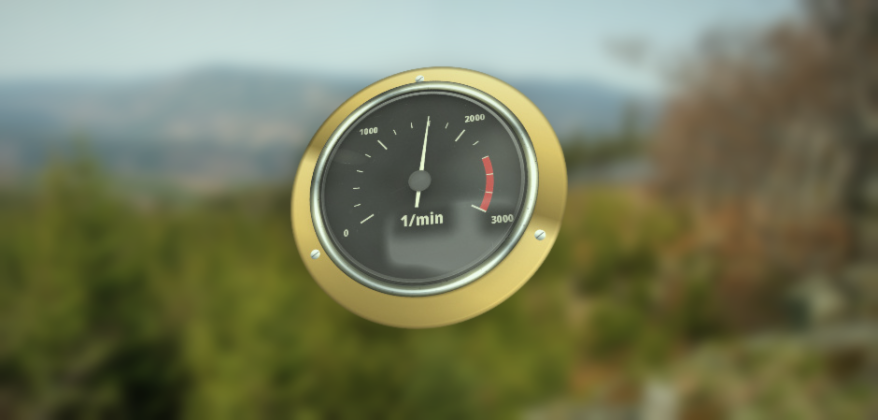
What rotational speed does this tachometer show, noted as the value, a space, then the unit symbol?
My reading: 1600 rpm
